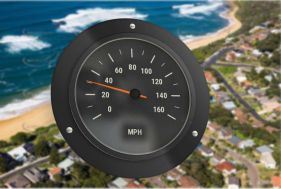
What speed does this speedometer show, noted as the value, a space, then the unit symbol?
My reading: 30 mph
